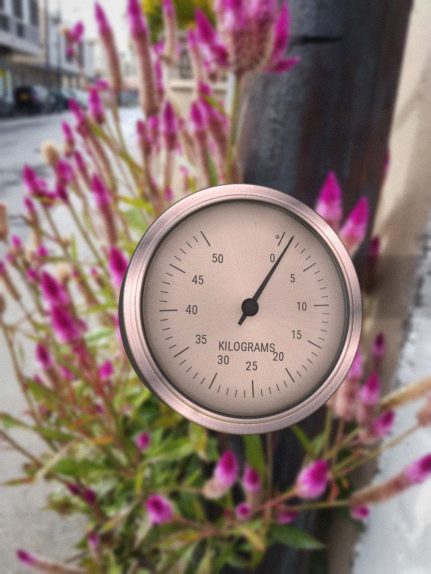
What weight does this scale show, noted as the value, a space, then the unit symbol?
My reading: 1 kg
